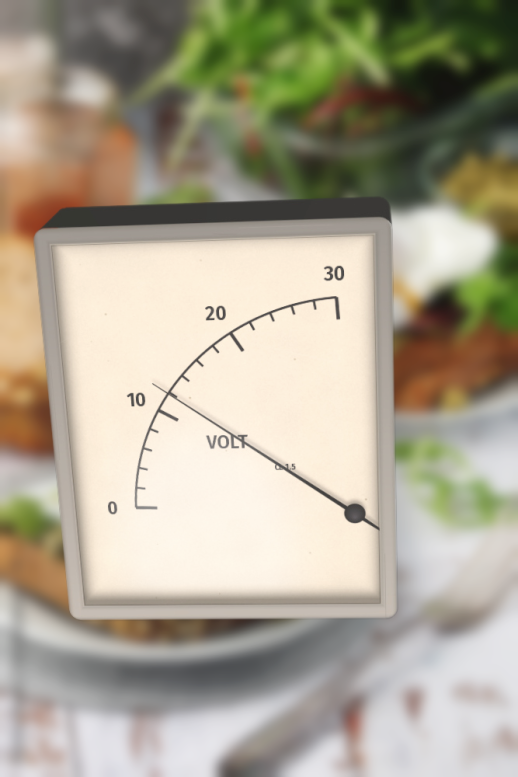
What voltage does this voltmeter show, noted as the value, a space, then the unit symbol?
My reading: 12 V
